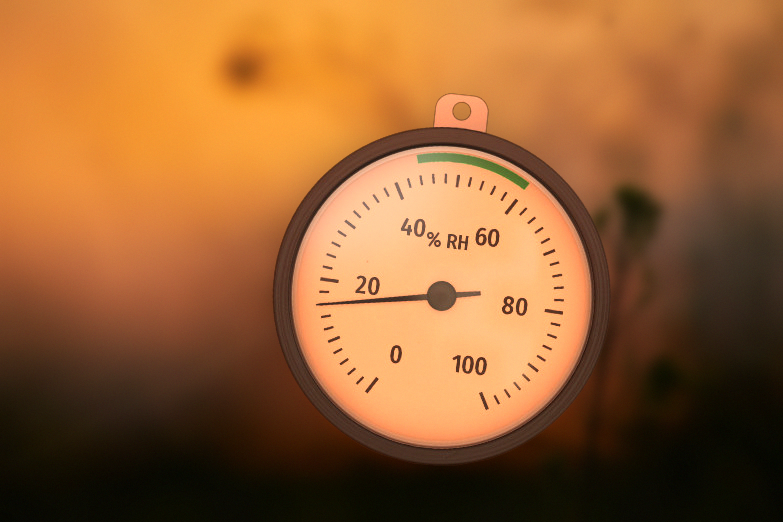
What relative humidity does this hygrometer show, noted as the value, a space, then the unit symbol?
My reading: 16 %
